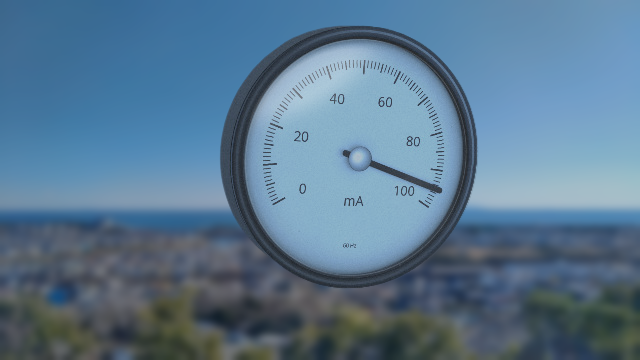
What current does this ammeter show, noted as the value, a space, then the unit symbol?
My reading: 95 mA
